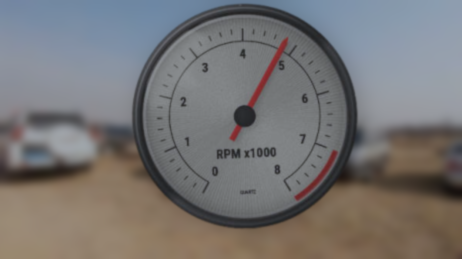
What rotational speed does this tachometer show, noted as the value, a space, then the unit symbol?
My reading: 4800 rpm
